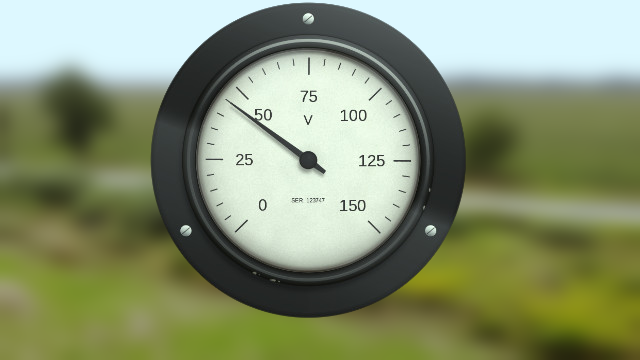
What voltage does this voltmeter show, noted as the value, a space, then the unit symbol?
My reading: 45 V
